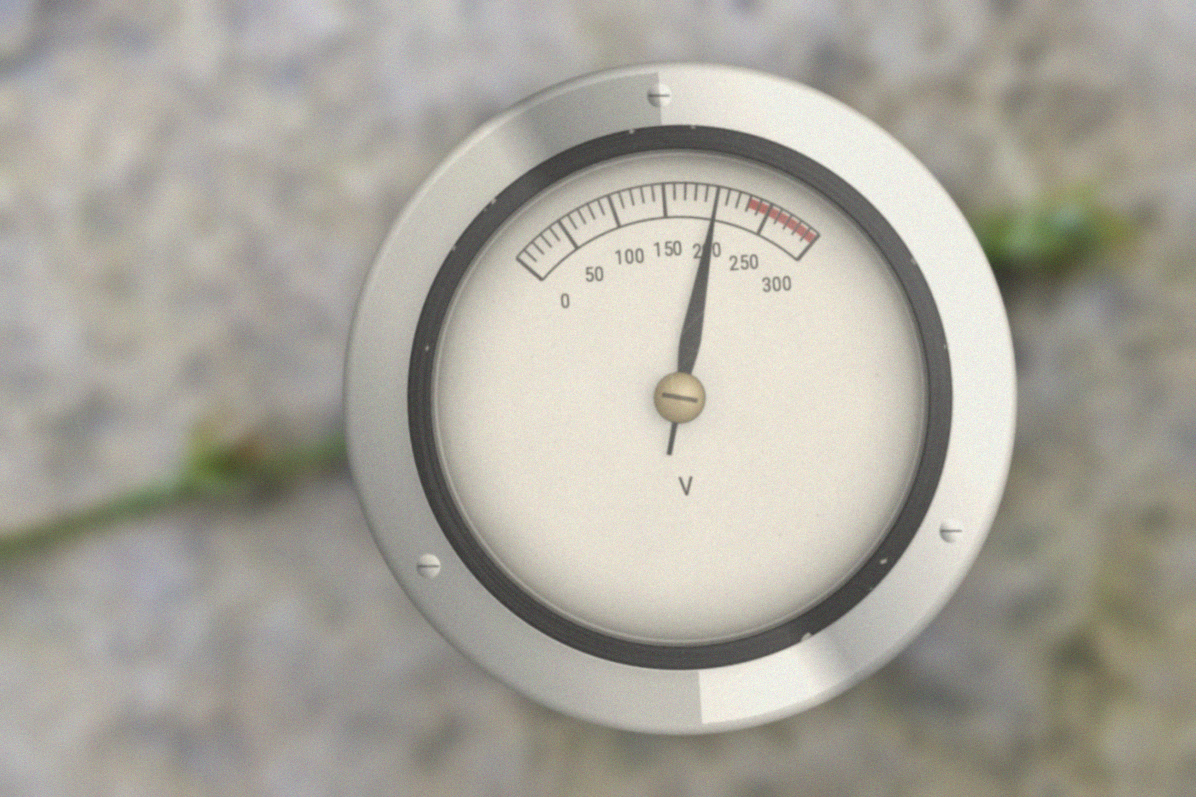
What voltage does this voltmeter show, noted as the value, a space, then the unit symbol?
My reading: 200 V
